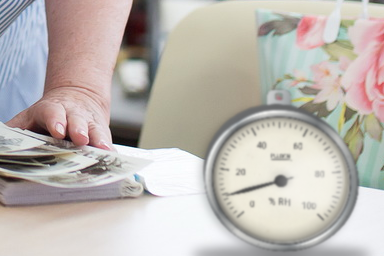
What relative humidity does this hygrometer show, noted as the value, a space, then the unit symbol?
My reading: 10 %
